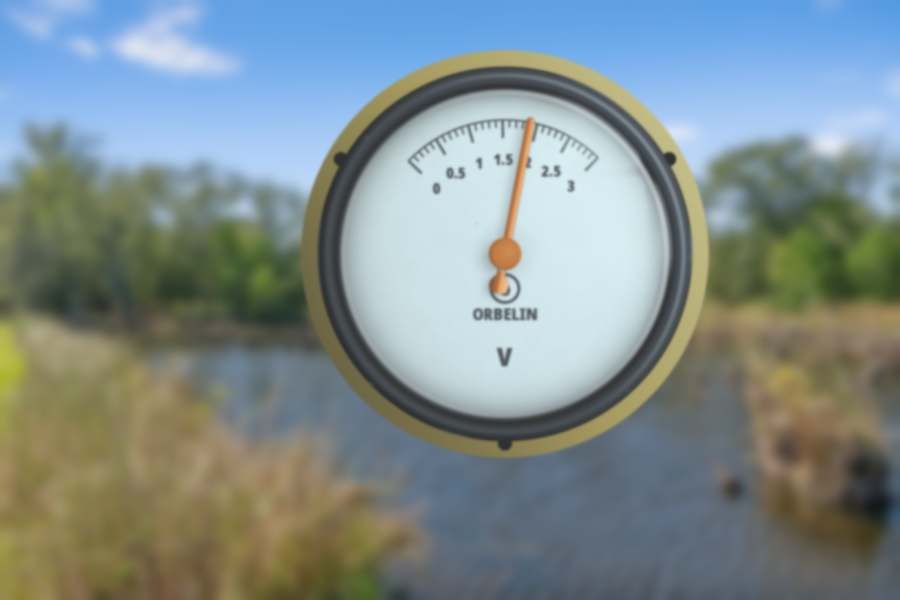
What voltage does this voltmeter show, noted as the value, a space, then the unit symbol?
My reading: 1.9 V
